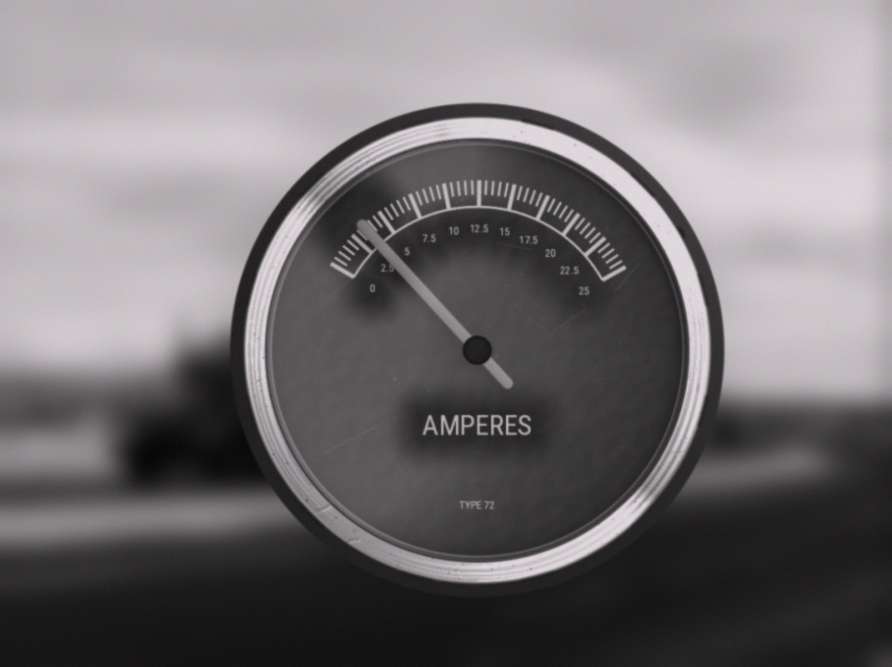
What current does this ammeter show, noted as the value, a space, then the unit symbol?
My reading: 3.5 A
